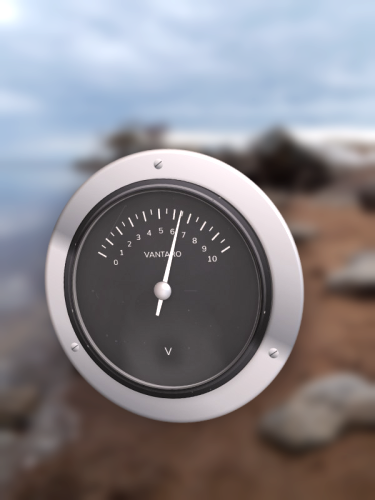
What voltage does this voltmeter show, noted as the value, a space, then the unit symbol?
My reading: 6.5 V
